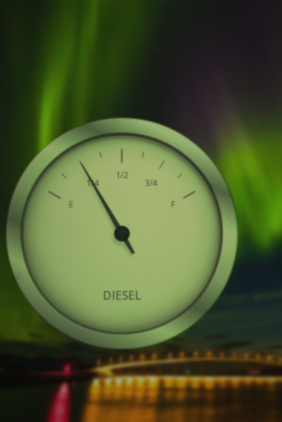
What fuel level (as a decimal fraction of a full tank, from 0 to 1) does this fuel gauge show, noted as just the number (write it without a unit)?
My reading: 0.25
